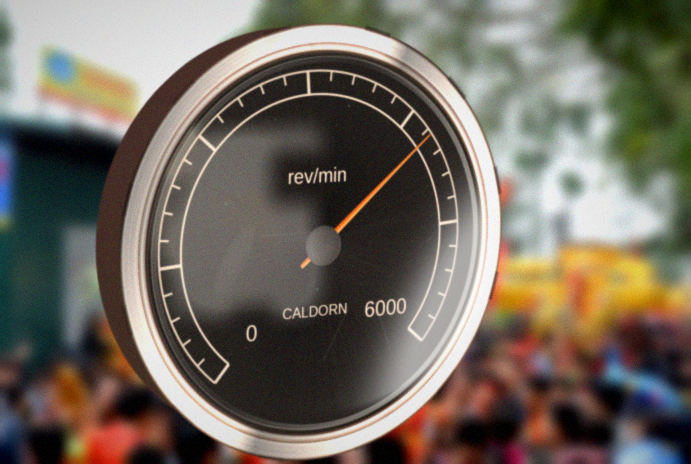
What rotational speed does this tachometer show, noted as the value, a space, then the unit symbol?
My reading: 4200 rpm
